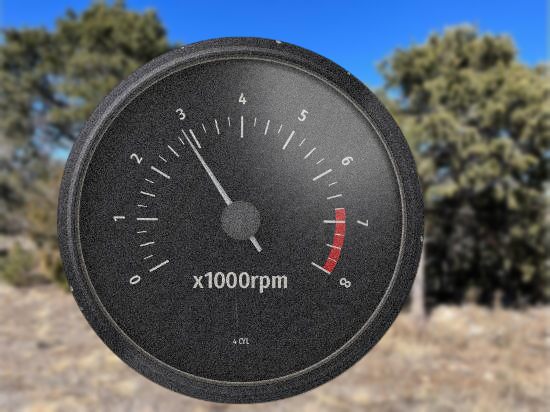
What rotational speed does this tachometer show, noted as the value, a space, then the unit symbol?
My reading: 2875 rpm
